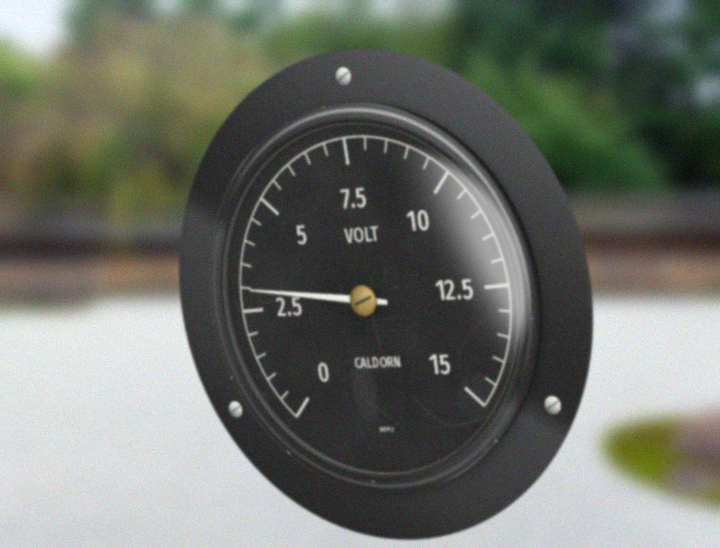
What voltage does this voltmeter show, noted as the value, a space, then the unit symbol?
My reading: 3 V
